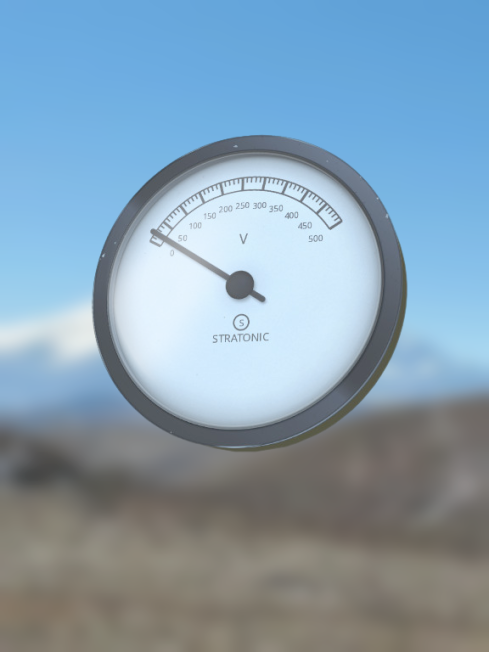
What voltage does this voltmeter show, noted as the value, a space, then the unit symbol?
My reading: 20 V
